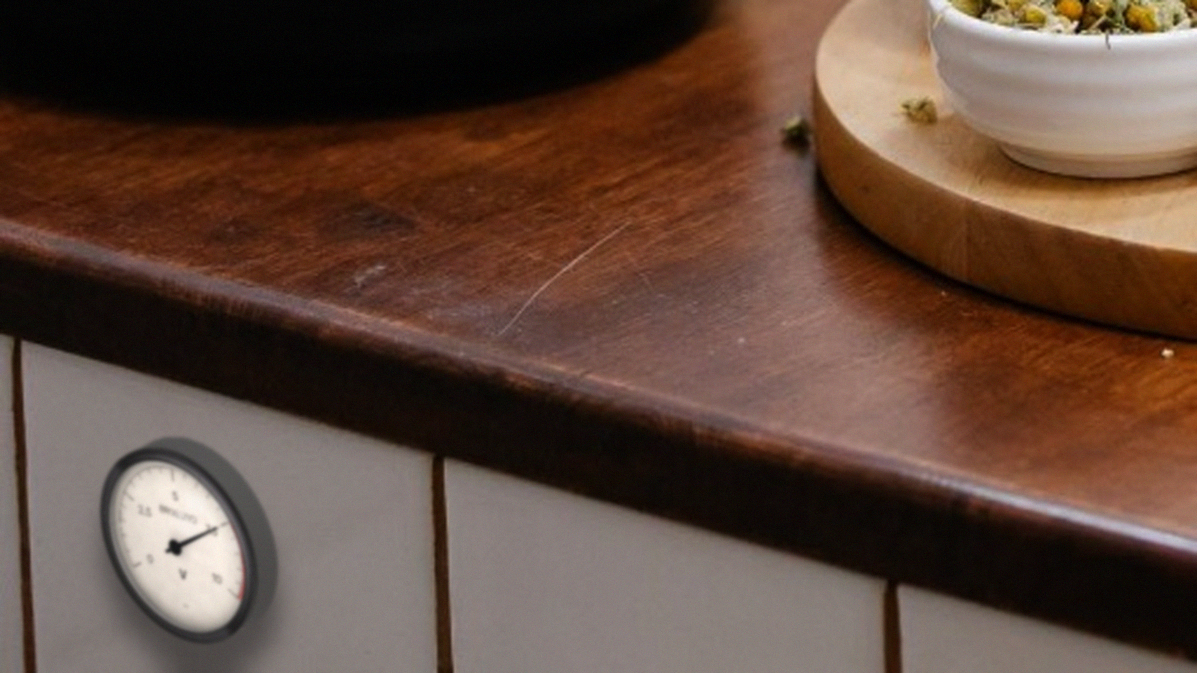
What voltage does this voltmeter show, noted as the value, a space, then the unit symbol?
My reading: 7.5 V
